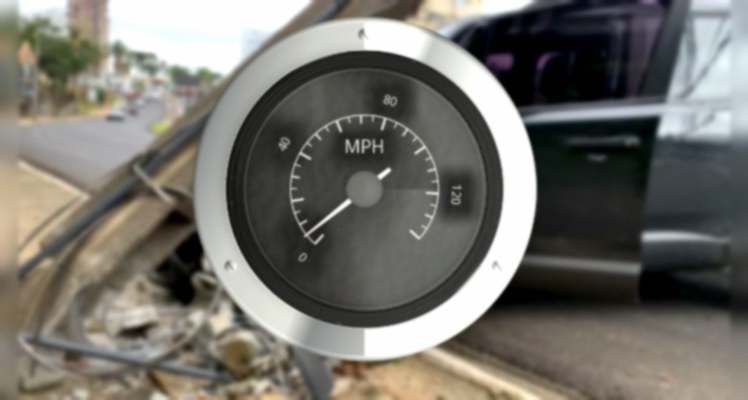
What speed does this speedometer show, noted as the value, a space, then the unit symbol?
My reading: 5 mph
